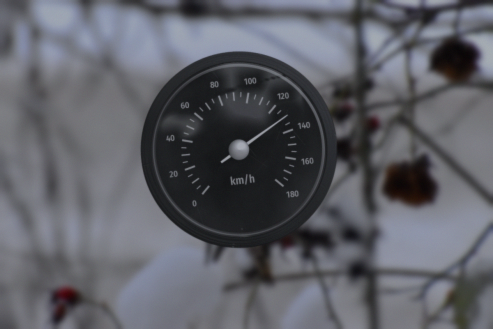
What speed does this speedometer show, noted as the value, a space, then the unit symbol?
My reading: 130 km/h
